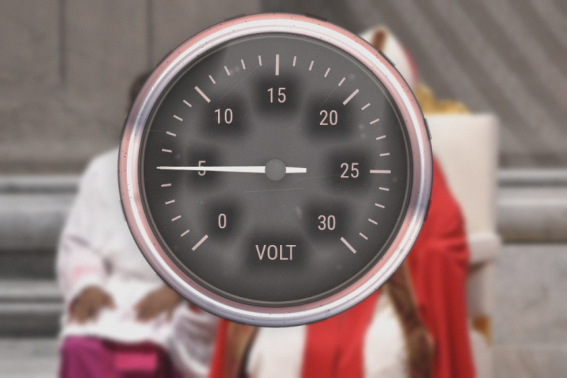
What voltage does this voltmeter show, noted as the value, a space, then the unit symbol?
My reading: 5 V
